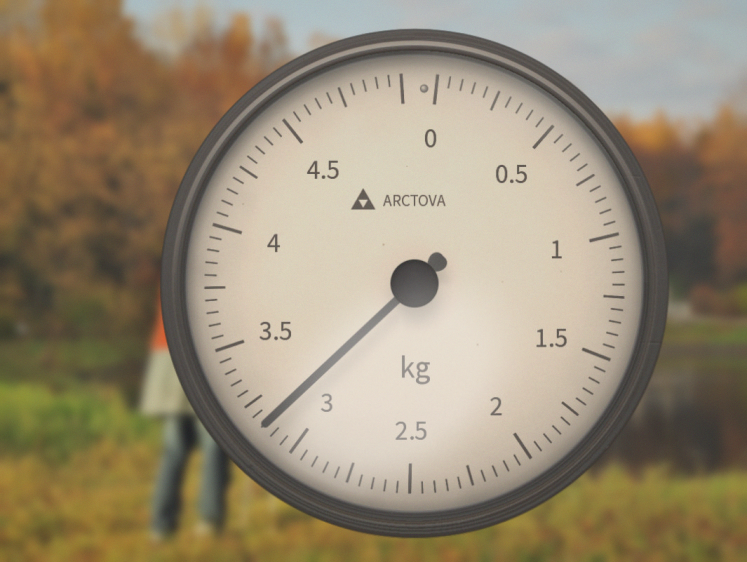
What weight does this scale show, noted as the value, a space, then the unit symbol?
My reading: 3.15 kg
